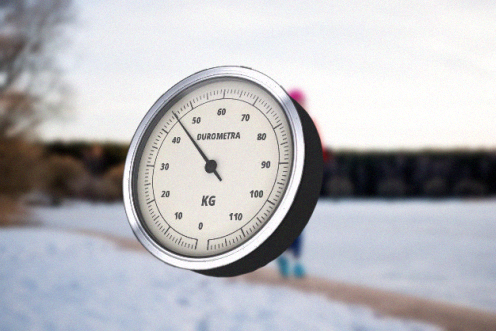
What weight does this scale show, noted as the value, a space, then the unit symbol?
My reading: 45 kg
